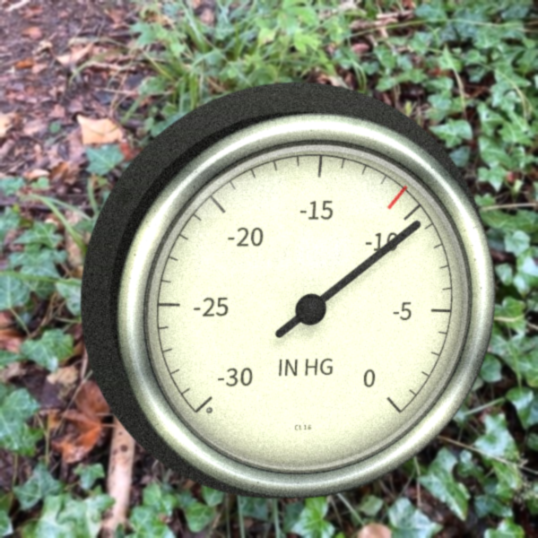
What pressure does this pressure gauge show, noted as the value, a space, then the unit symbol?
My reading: -9.5 inHg
